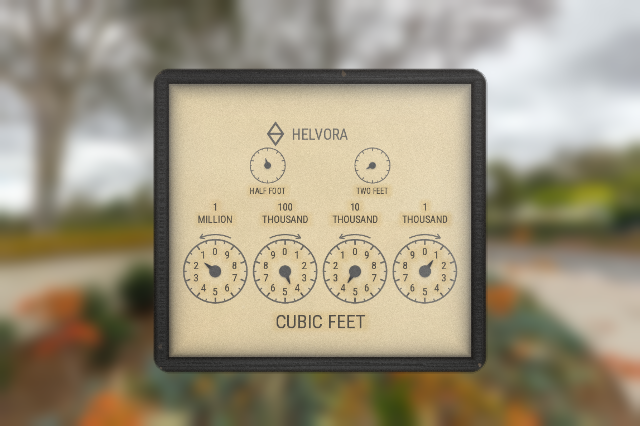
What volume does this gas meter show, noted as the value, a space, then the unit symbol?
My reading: 144100 ft³
